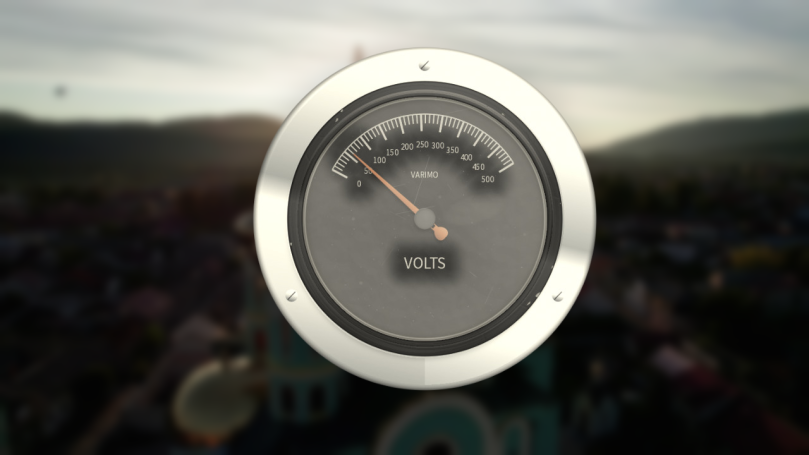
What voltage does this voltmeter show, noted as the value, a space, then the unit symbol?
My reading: 60 V
